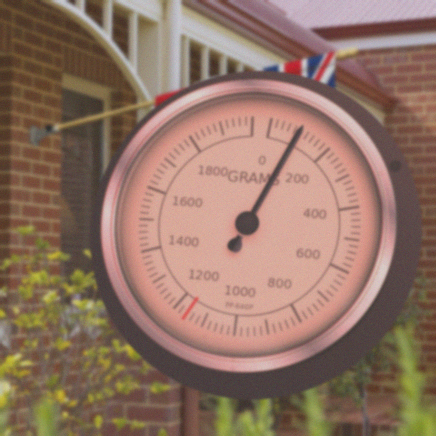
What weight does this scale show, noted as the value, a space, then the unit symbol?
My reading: 100 g
